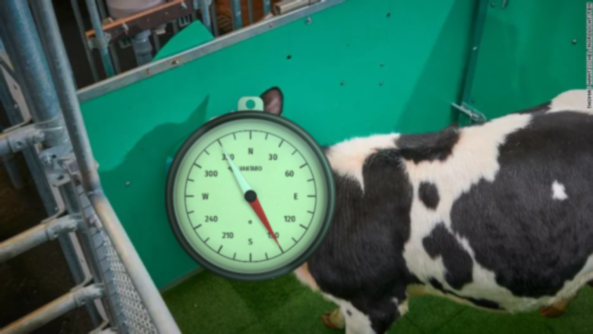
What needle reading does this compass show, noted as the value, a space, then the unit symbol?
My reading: 150 °
